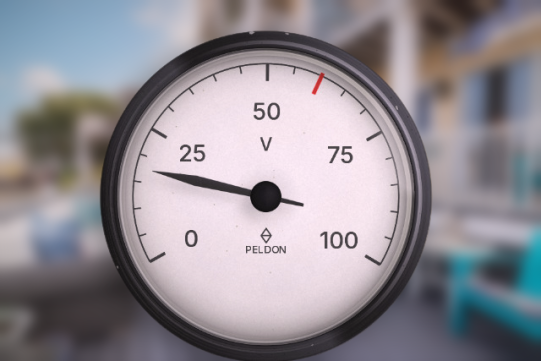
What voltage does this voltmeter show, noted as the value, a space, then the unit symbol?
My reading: 17.5 V
